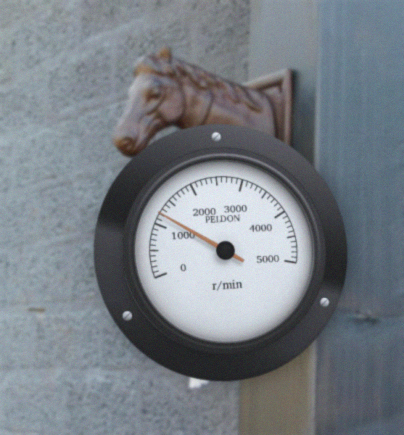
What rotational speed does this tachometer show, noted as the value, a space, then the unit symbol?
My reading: 1200 rpm
